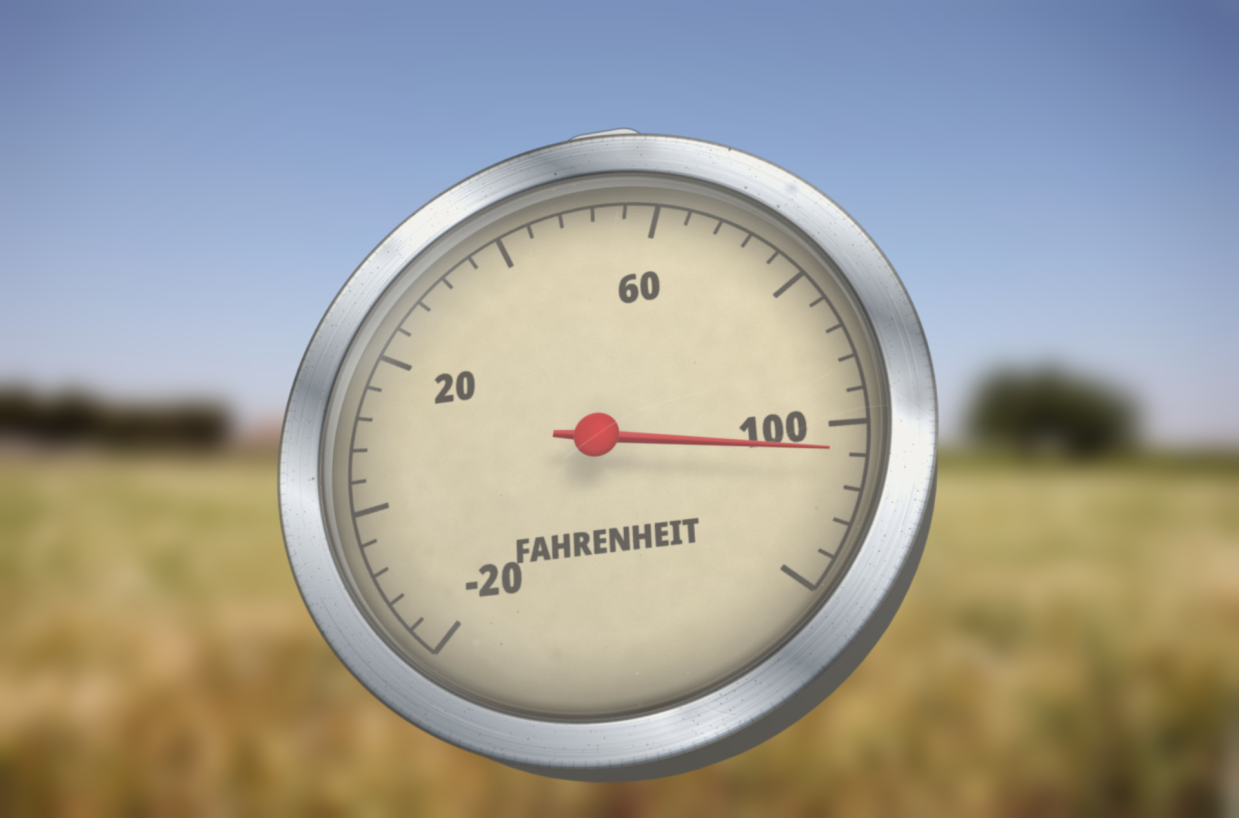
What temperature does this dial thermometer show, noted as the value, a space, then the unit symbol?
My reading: 104 °F
